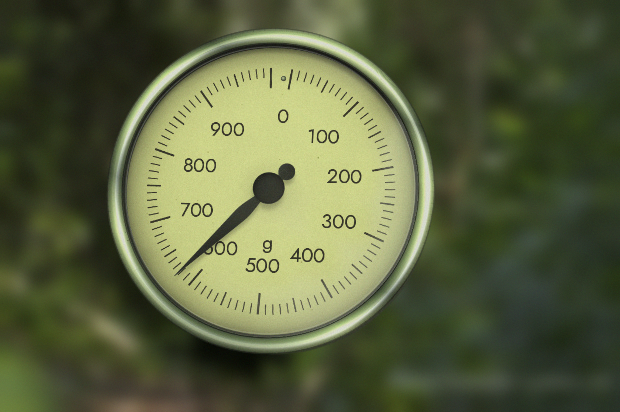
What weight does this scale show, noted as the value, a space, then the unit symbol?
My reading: 620 g
